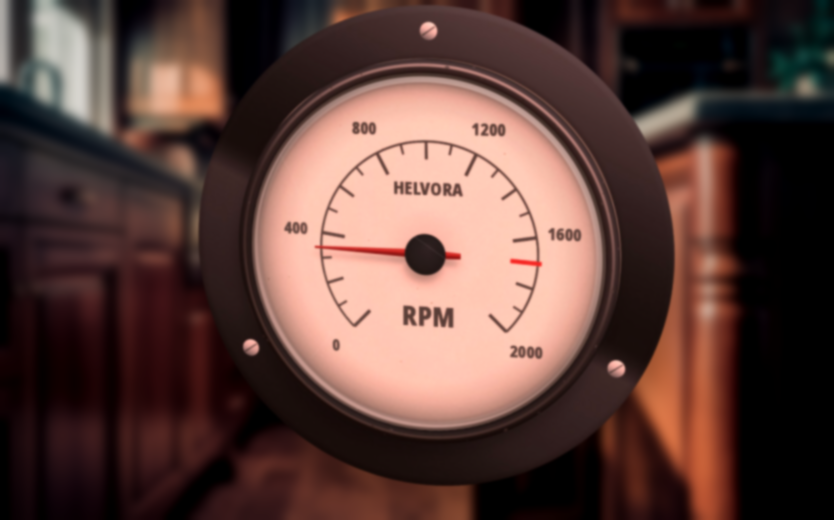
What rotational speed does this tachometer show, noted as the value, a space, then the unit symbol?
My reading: 350 rpm
